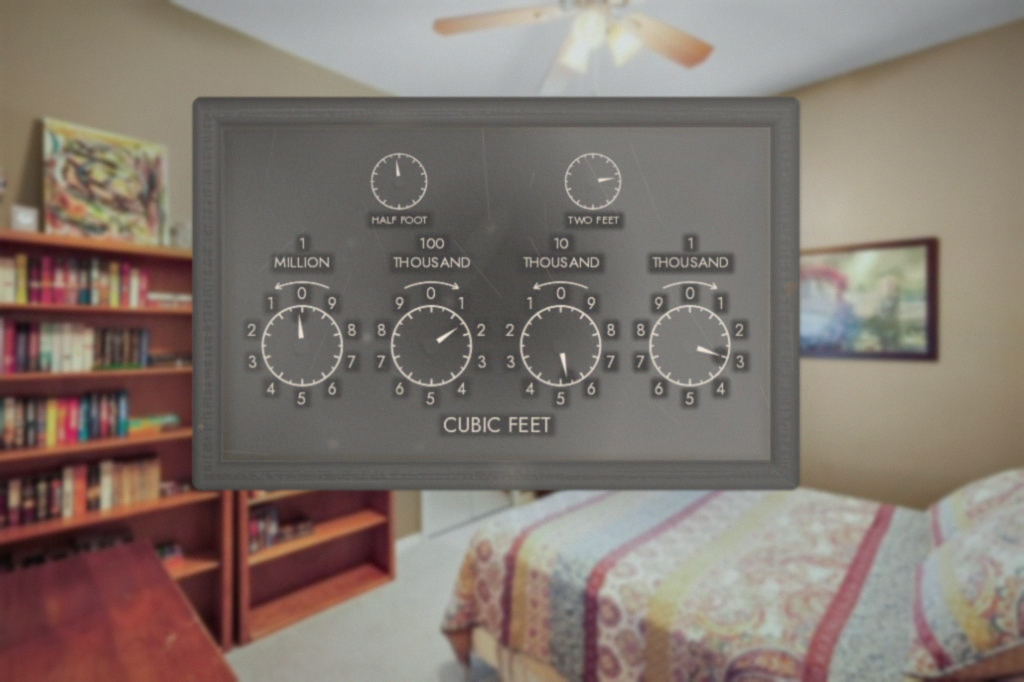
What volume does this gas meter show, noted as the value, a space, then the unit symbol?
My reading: 15300 ft³
